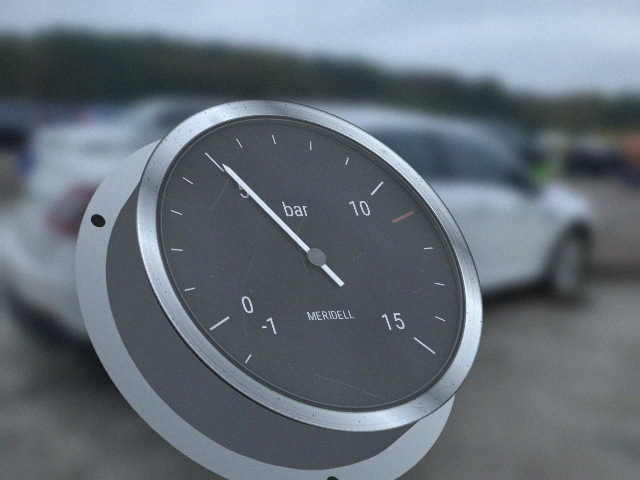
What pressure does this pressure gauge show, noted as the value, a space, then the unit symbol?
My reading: 5 bar
